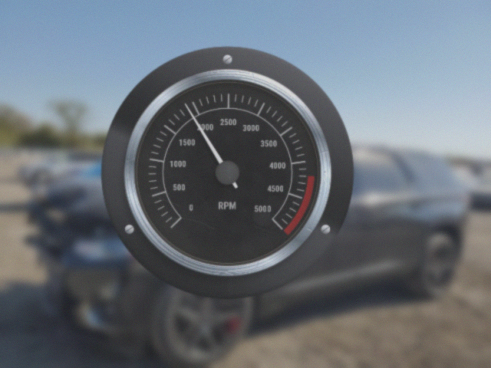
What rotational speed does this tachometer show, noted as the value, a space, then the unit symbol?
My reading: 1900 rpm
